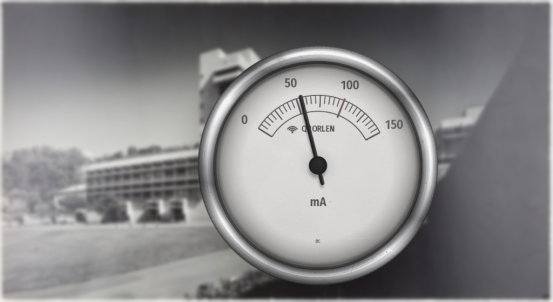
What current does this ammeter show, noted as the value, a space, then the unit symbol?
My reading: 55 mA
